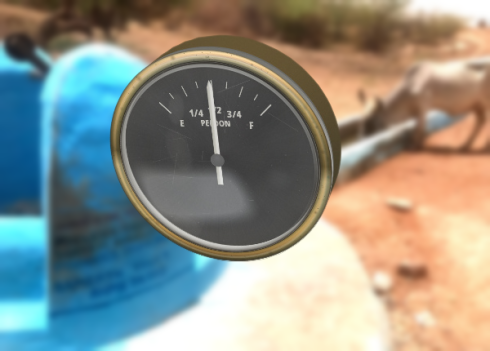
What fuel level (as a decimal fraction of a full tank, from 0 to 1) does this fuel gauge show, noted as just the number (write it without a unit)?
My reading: 0.5
